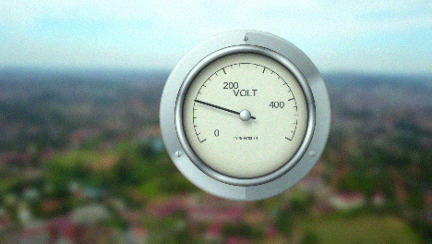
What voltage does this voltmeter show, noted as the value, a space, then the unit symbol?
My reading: 100 V
